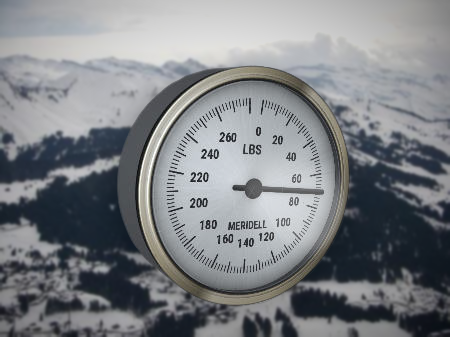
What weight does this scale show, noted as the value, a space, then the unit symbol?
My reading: 70 lb
